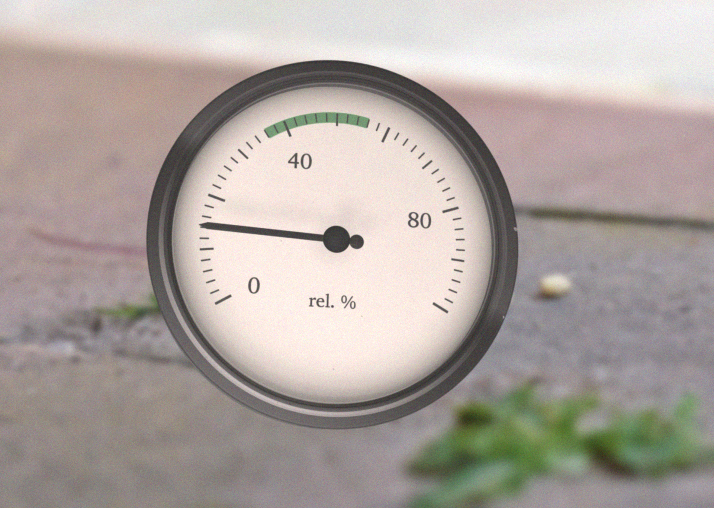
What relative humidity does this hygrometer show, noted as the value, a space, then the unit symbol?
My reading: 14 %
